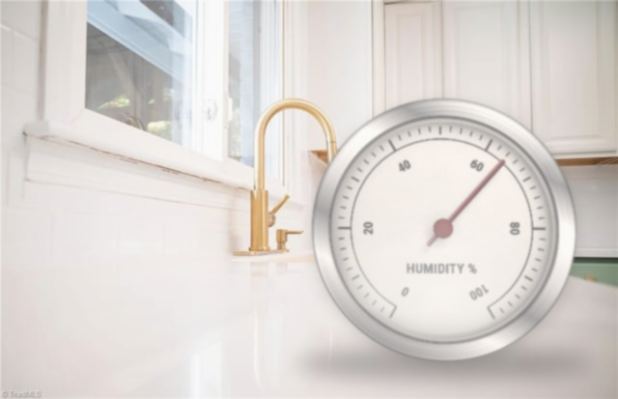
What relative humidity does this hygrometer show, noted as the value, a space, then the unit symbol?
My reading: 64 %
